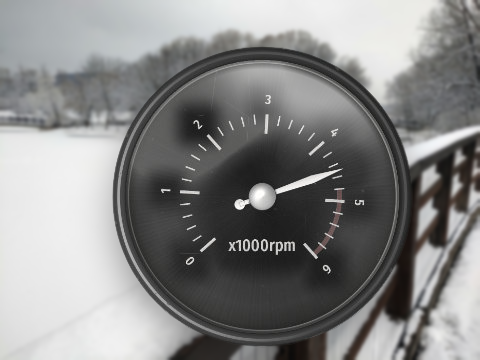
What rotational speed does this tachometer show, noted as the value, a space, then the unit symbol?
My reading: 4500 rpm
